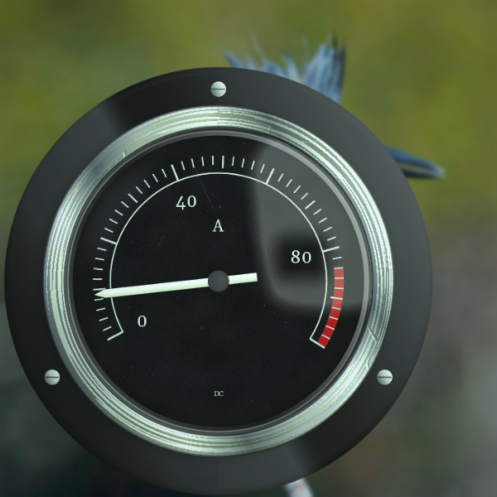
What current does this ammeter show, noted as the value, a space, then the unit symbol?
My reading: 9 A
